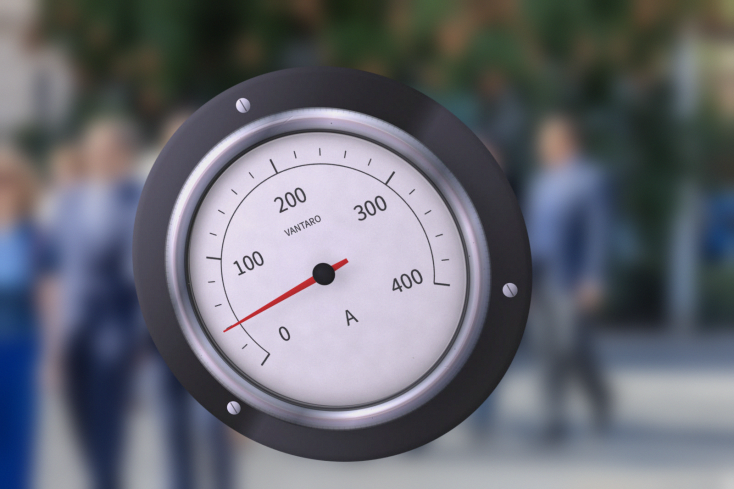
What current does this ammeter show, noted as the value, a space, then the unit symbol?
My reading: 40 A
